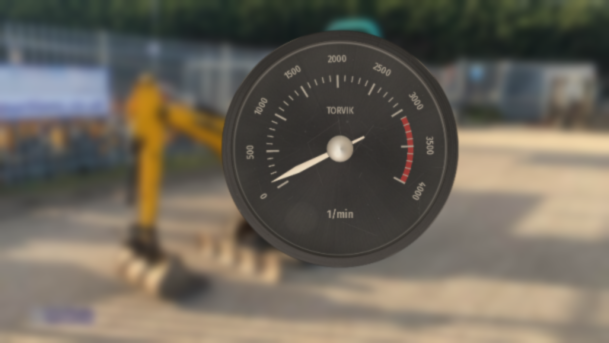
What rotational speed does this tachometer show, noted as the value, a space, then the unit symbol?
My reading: 100 rpm
